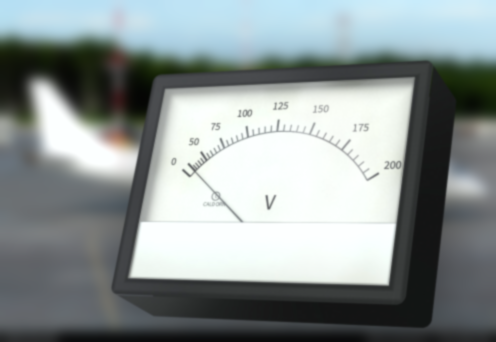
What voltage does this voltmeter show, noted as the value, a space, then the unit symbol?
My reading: 25 V
